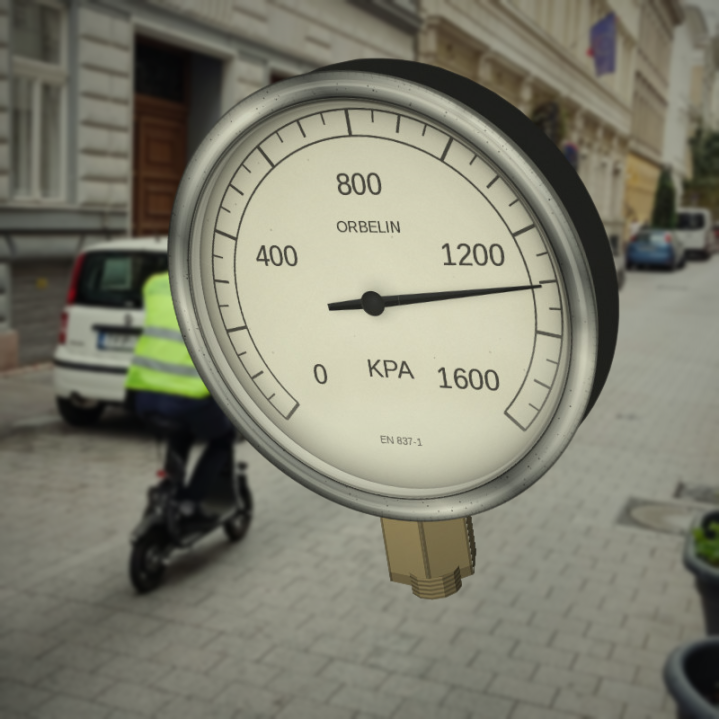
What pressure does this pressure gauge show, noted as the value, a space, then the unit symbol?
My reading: 1300 kPa
